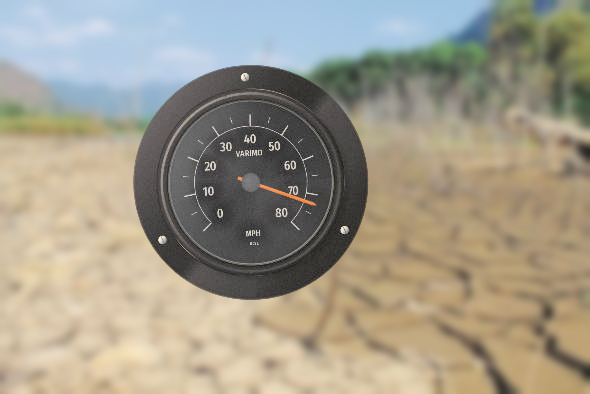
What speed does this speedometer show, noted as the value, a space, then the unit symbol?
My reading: 72.5 mph
